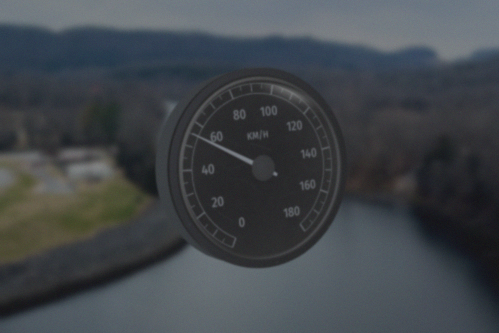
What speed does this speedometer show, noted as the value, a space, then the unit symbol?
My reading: 55 km/h
